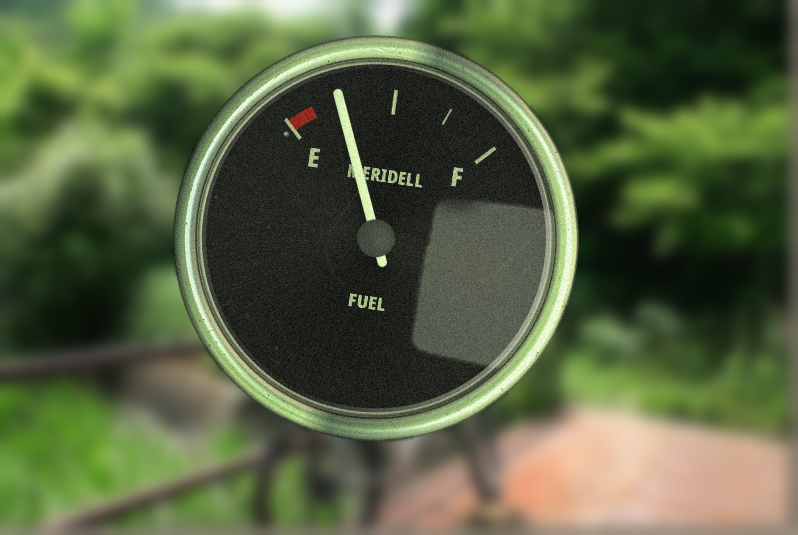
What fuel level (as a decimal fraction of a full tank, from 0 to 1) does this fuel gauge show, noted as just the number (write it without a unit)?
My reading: 0.25
